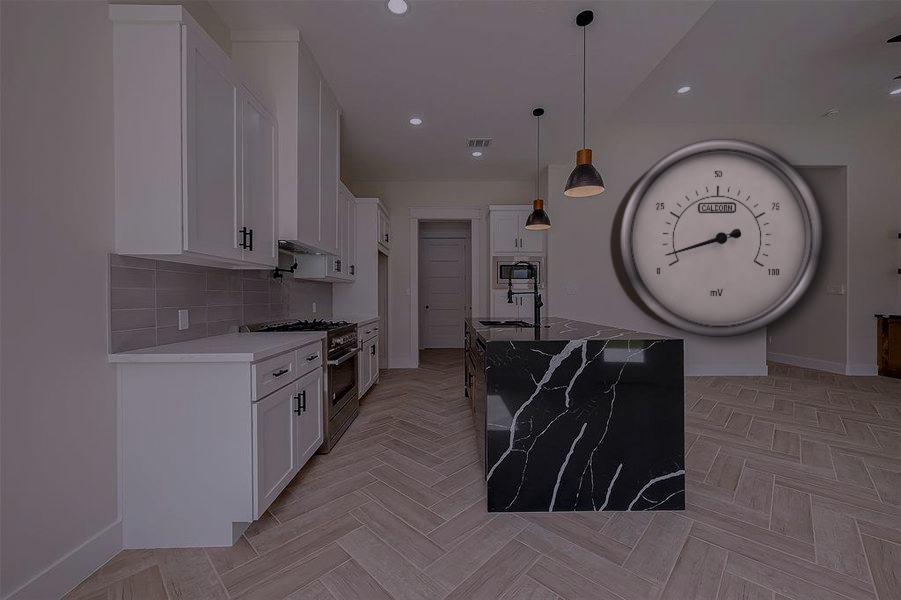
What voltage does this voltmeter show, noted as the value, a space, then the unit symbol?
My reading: 5 mV
